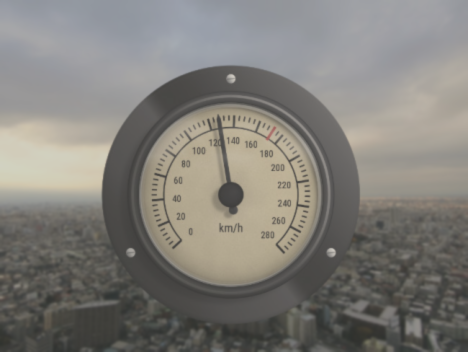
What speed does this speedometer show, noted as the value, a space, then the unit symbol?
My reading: 128 km/h
